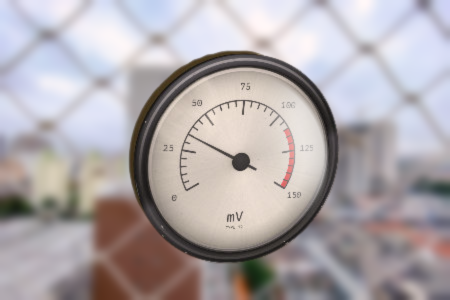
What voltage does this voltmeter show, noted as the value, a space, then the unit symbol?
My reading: 35 mV
